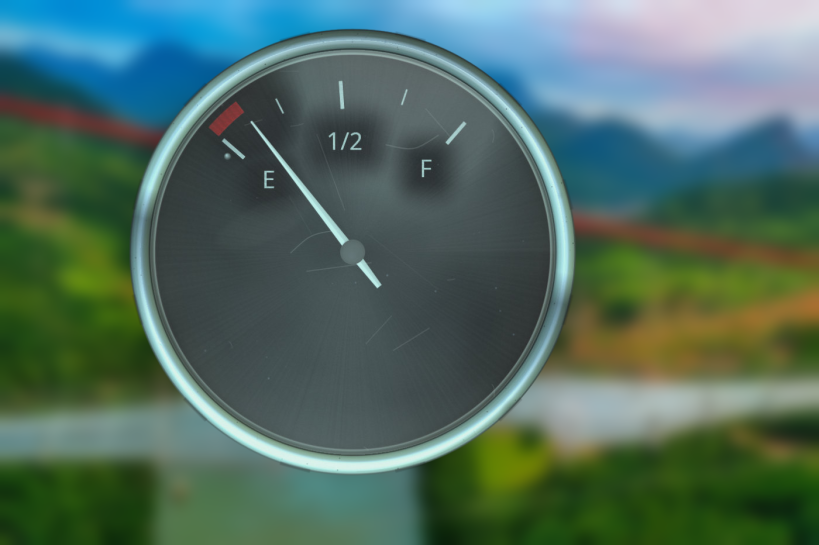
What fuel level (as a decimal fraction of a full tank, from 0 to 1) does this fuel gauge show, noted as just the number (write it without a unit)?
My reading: 0.125
